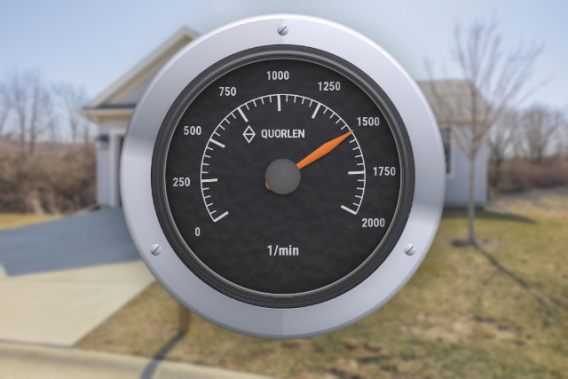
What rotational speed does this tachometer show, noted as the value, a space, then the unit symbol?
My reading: 1500 rpm
